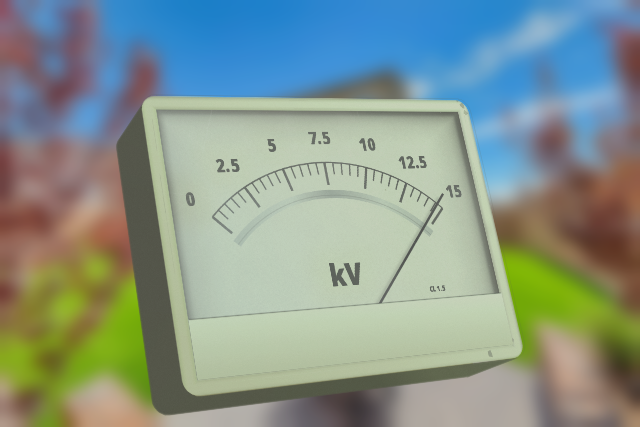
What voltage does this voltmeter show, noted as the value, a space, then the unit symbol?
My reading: 14.5 kV
